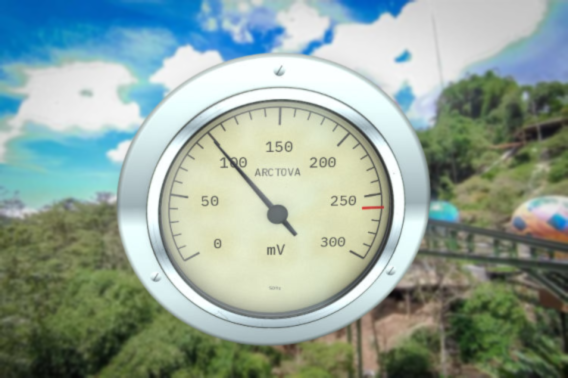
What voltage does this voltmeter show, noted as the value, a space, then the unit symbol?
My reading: 100 mV
